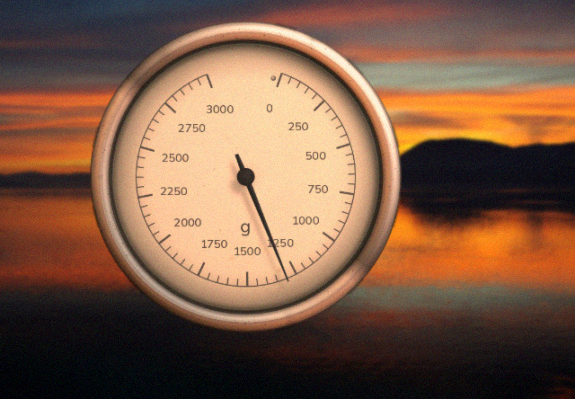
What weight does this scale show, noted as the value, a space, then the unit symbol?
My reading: 1300 g
